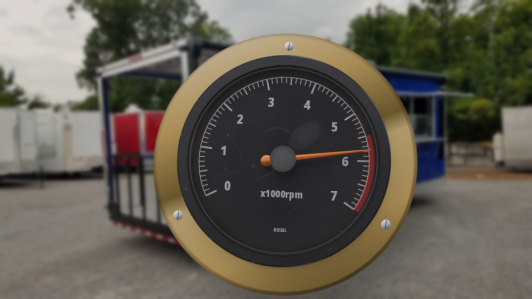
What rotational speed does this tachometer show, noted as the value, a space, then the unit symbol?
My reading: 5800 rpm
